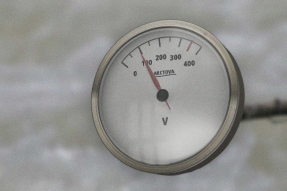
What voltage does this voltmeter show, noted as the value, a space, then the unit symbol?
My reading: 100 V
